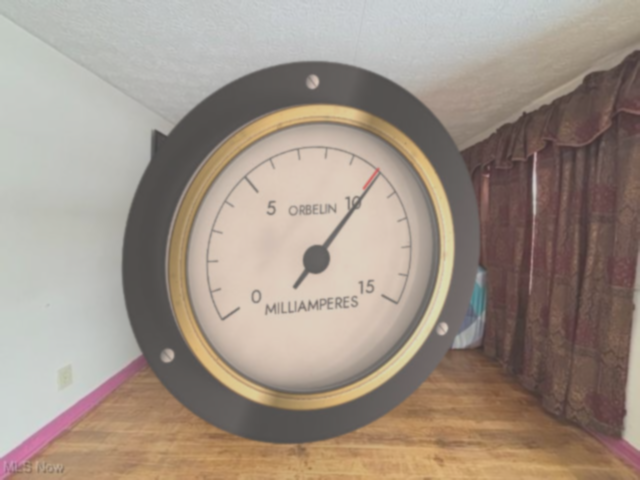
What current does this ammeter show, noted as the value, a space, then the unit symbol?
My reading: 10 mA
